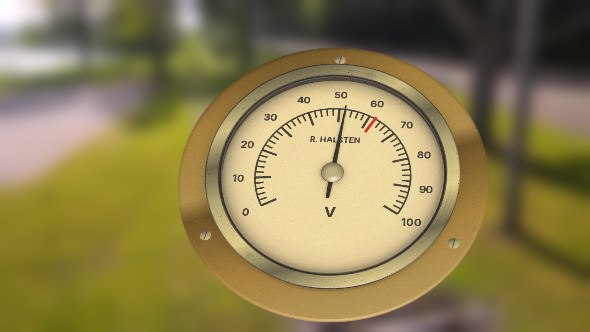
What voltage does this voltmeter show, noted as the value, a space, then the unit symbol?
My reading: 52 V
